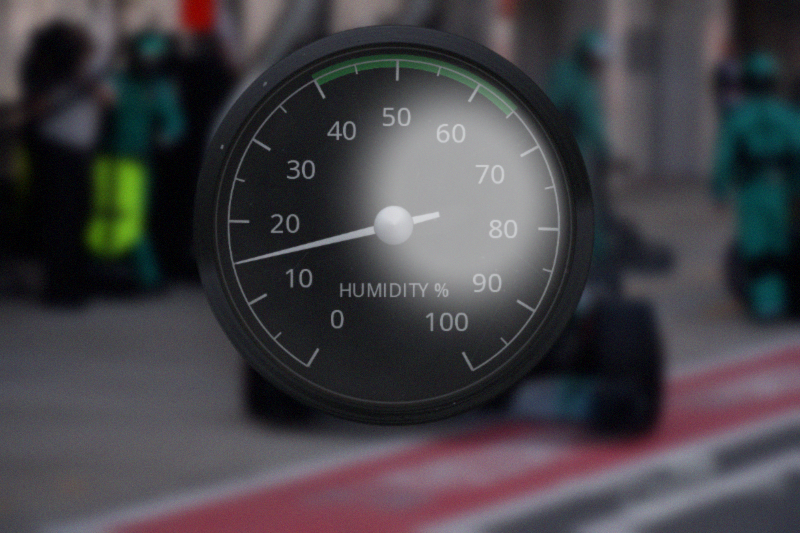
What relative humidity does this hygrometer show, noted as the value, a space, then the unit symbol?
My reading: 15 %
